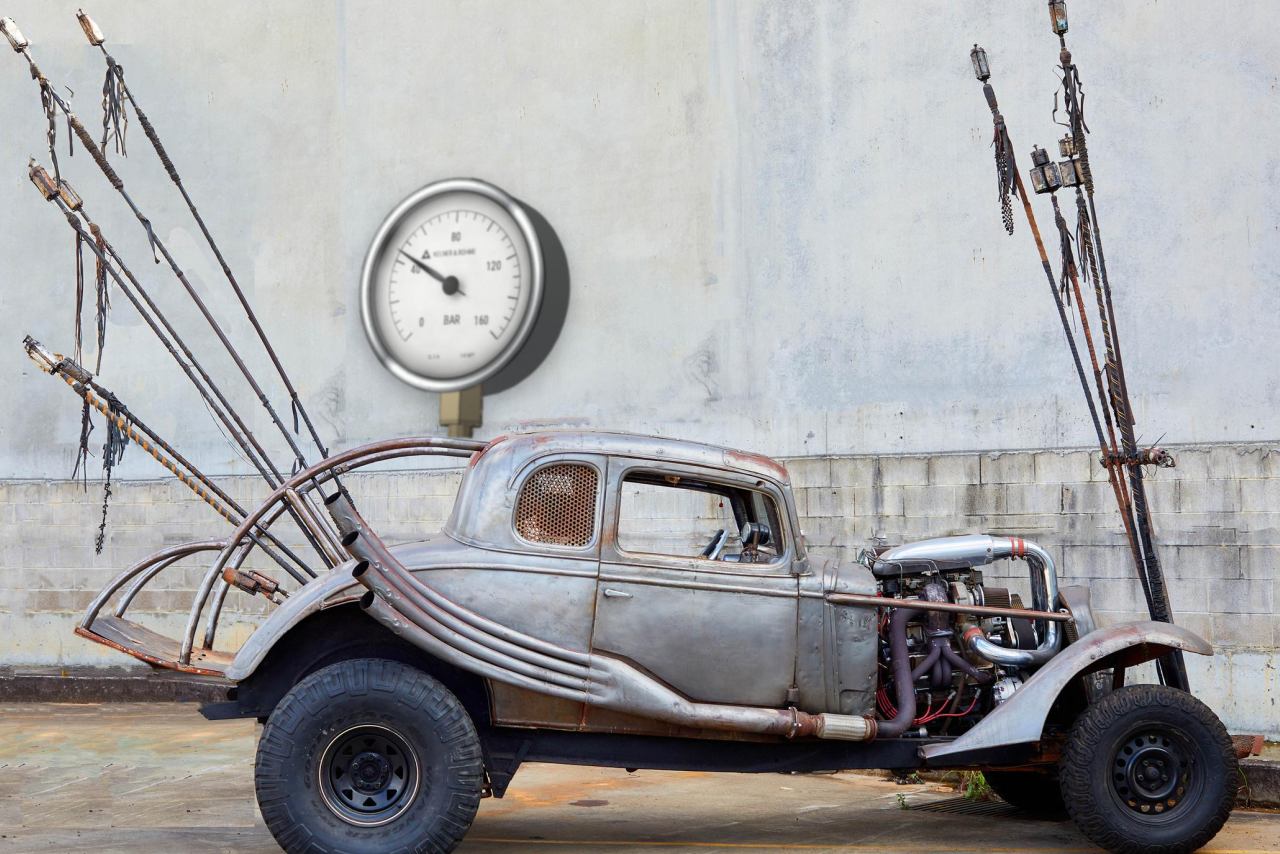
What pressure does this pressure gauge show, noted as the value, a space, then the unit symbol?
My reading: 45 bar
